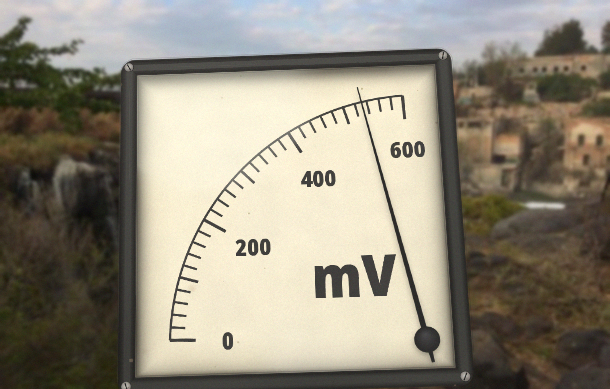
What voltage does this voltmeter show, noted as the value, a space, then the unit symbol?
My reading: 530 mV
